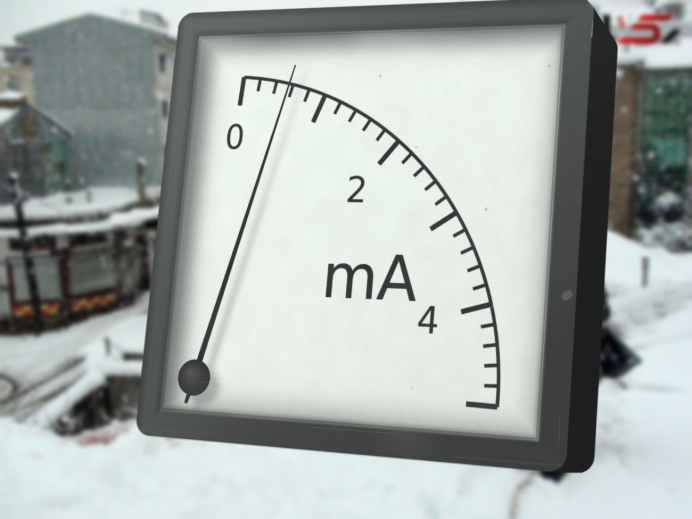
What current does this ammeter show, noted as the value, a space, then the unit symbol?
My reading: 0.6 mA
